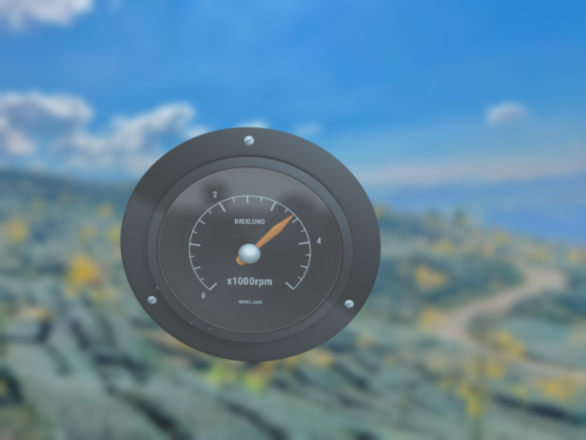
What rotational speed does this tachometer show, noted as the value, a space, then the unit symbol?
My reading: 3375 rpm
